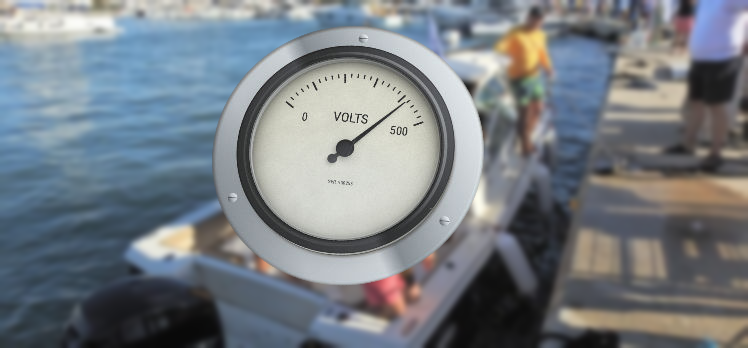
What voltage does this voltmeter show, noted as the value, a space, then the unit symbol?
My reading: 420 V
